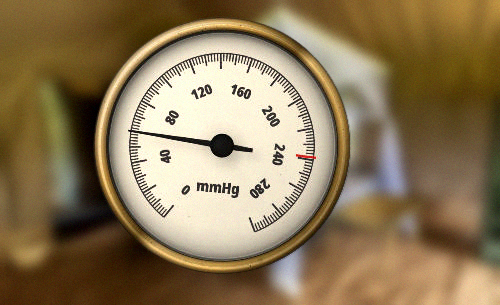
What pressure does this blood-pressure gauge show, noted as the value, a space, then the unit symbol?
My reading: 60 mmHg
